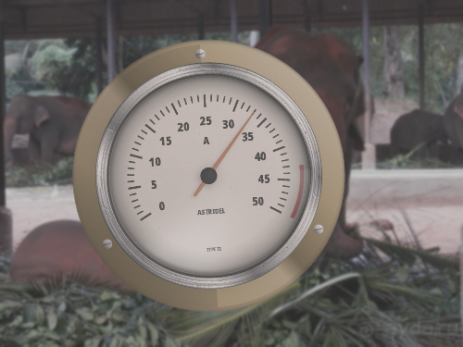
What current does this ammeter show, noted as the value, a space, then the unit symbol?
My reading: 33 A
